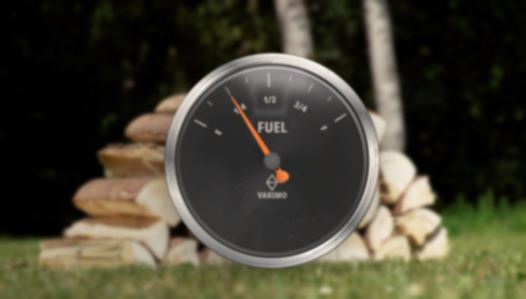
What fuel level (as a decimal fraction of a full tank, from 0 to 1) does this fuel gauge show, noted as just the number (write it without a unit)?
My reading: 0.25
